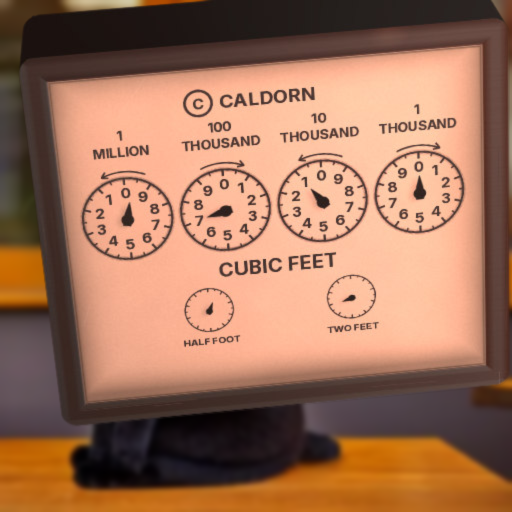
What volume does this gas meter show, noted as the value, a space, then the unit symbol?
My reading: 971000 ft³
